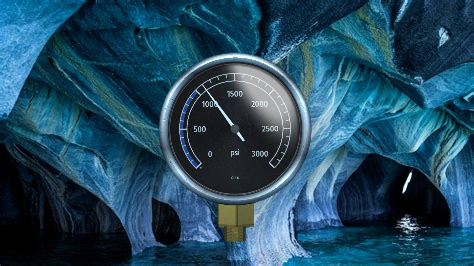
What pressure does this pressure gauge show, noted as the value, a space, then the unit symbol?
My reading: 1100 psi
